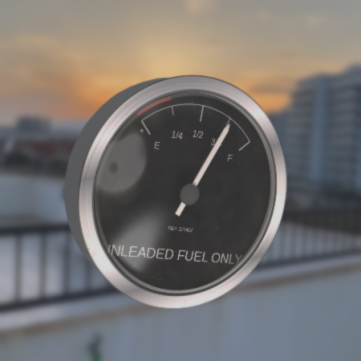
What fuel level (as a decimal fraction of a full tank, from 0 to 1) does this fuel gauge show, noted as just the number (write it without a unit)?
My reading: 0.75
